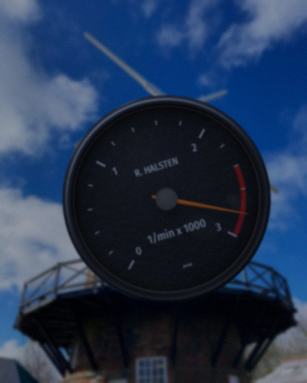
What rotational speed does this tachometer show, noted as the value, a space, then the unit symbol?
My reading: 2800 rpm
